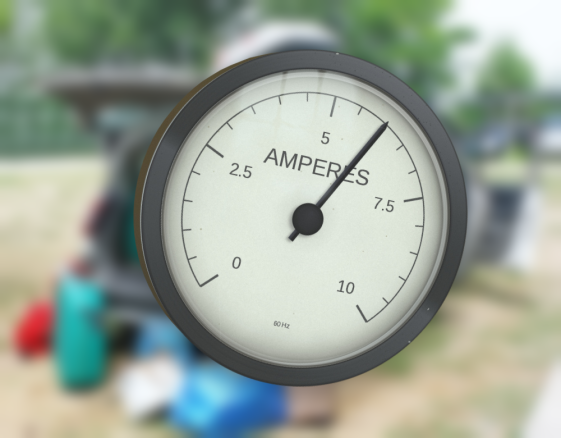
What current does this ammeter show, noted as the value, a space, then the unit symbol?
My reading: 6 A
